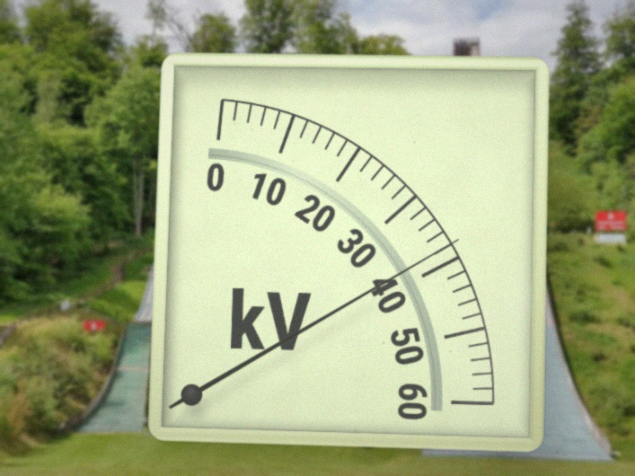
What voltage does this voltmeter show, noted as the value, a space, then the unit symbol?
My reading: 38 kV
